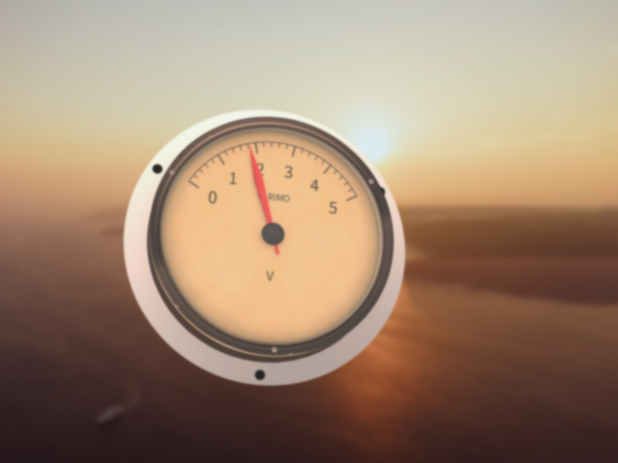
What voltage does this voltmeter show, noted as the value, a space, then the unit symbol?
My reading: 1.8 V
